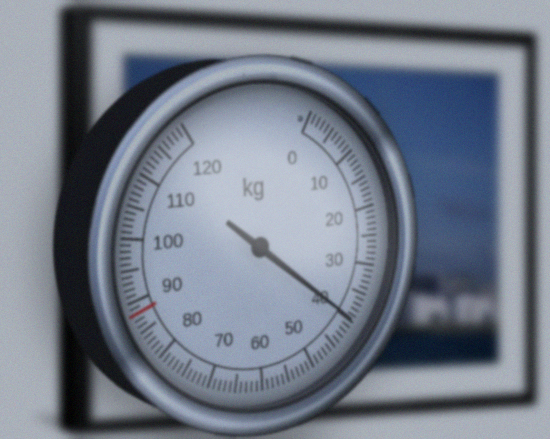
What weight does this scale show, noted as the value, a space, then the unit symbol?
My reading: 40 kg
